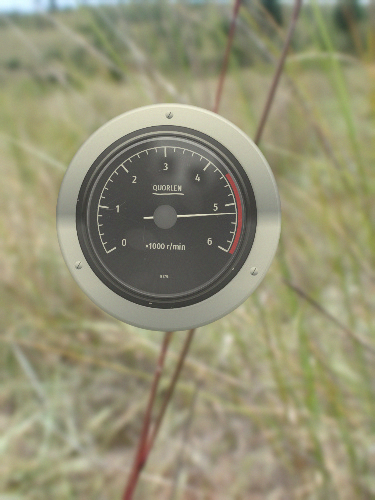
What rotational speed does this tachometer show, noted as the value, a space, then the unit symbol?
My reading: 5200 rpm
